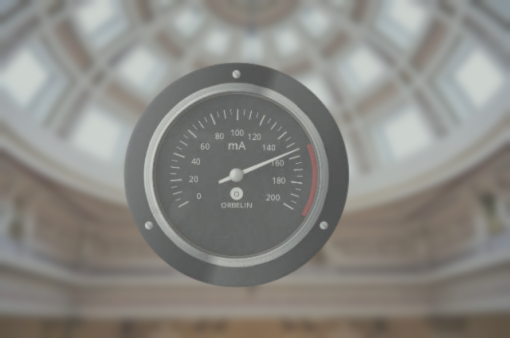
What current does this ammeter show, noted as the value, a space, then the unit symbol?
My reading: 155 mA
